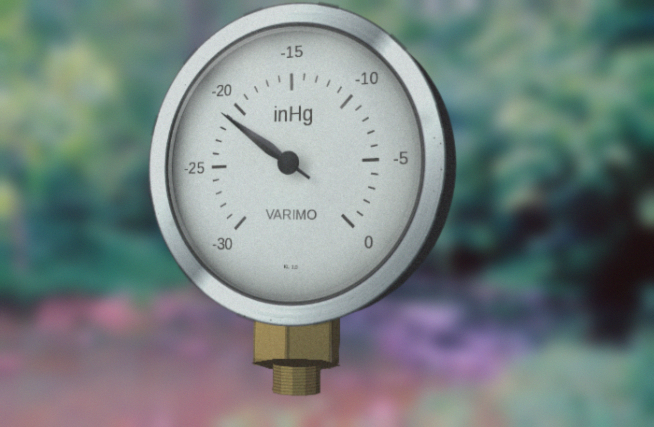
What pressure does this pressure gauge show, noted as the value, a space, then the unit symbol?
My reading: -21 inHg
